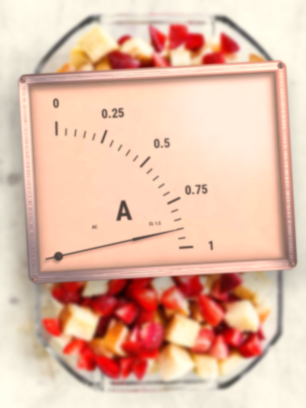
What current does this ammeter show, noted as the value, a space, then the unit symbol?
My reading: 0.9 A
